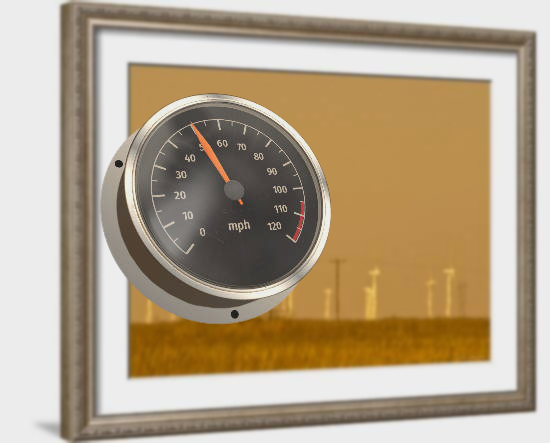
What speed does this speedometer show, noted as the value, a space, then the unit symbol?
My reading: 50 mph
